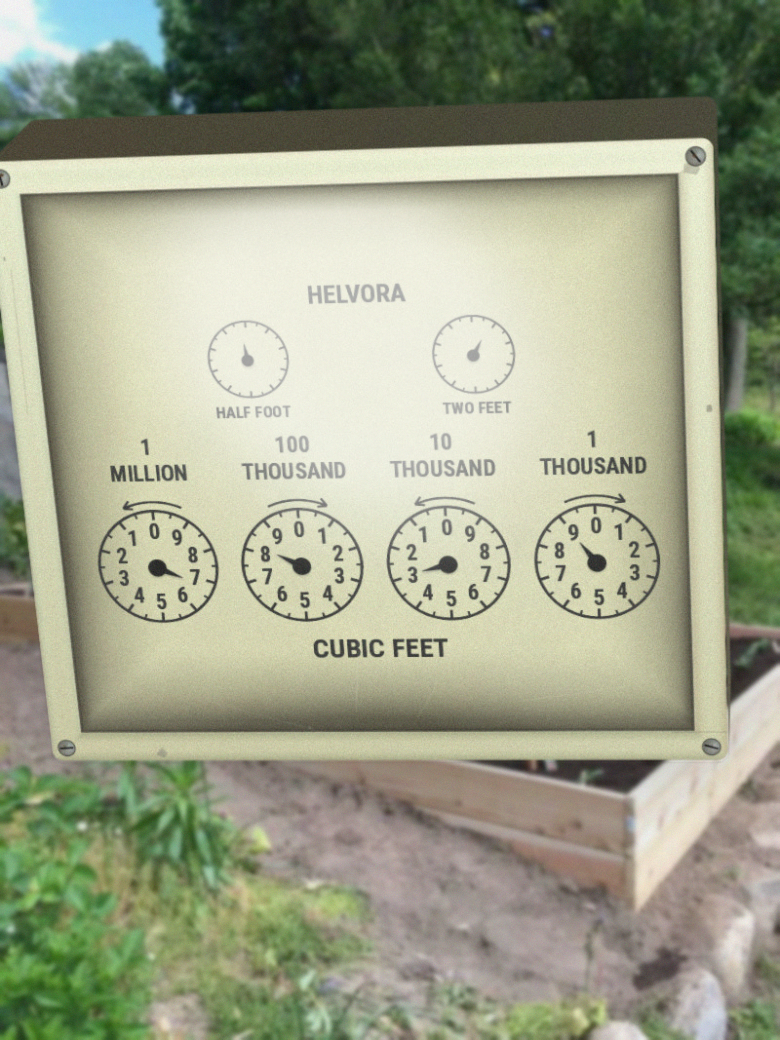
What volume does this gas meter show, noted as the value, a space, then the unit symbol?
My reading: 682900 ft³
